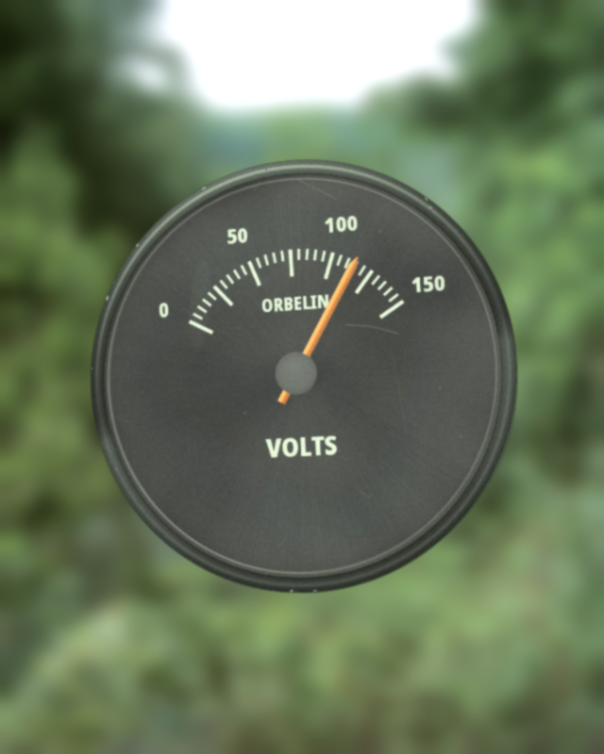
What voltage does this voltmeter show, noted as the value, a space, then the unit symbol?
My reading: 115 V
